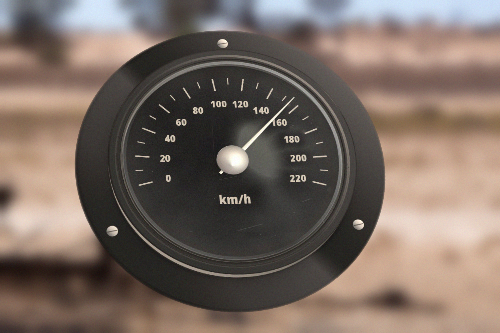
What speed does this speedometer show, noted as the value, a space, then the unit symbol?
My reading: 155 km/h
